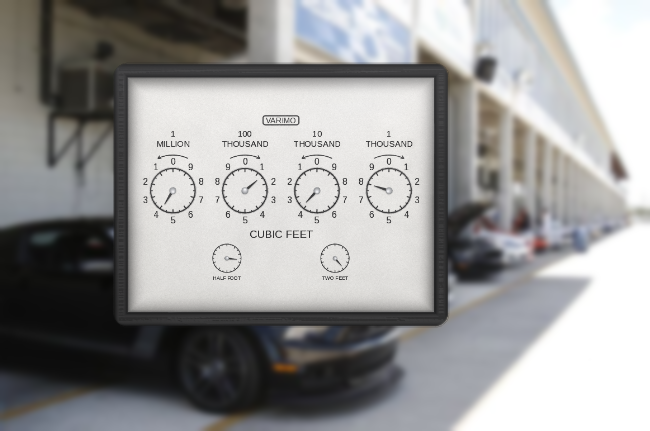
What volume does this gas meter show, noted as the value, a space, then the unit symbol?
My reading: 413800 ft³
